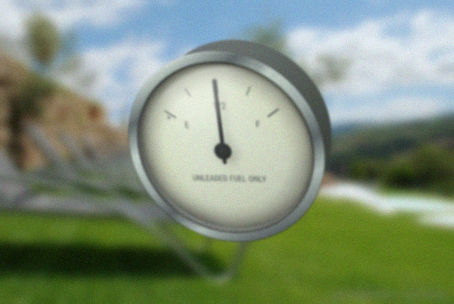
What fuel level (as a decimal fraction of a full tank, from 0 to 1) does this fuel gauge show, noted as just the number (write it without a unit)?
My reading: 0.5
